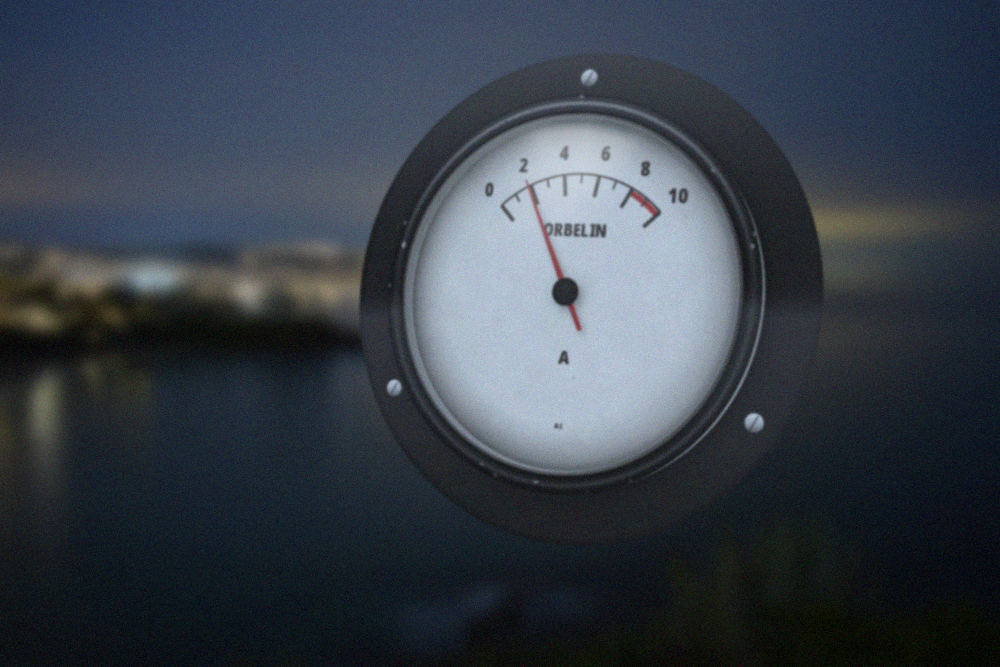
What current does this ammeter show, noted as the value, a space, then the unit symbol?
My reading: 2 A
